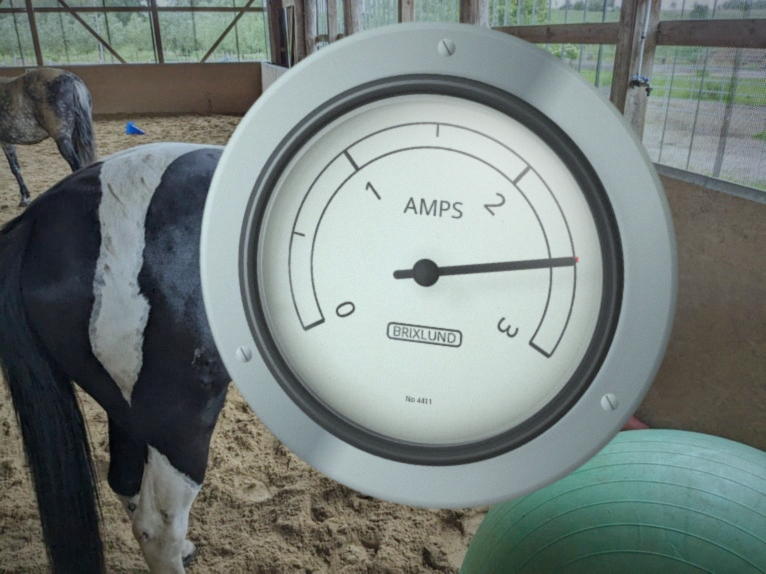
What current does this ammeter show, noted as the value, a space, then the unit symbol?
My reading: 2.5 A
